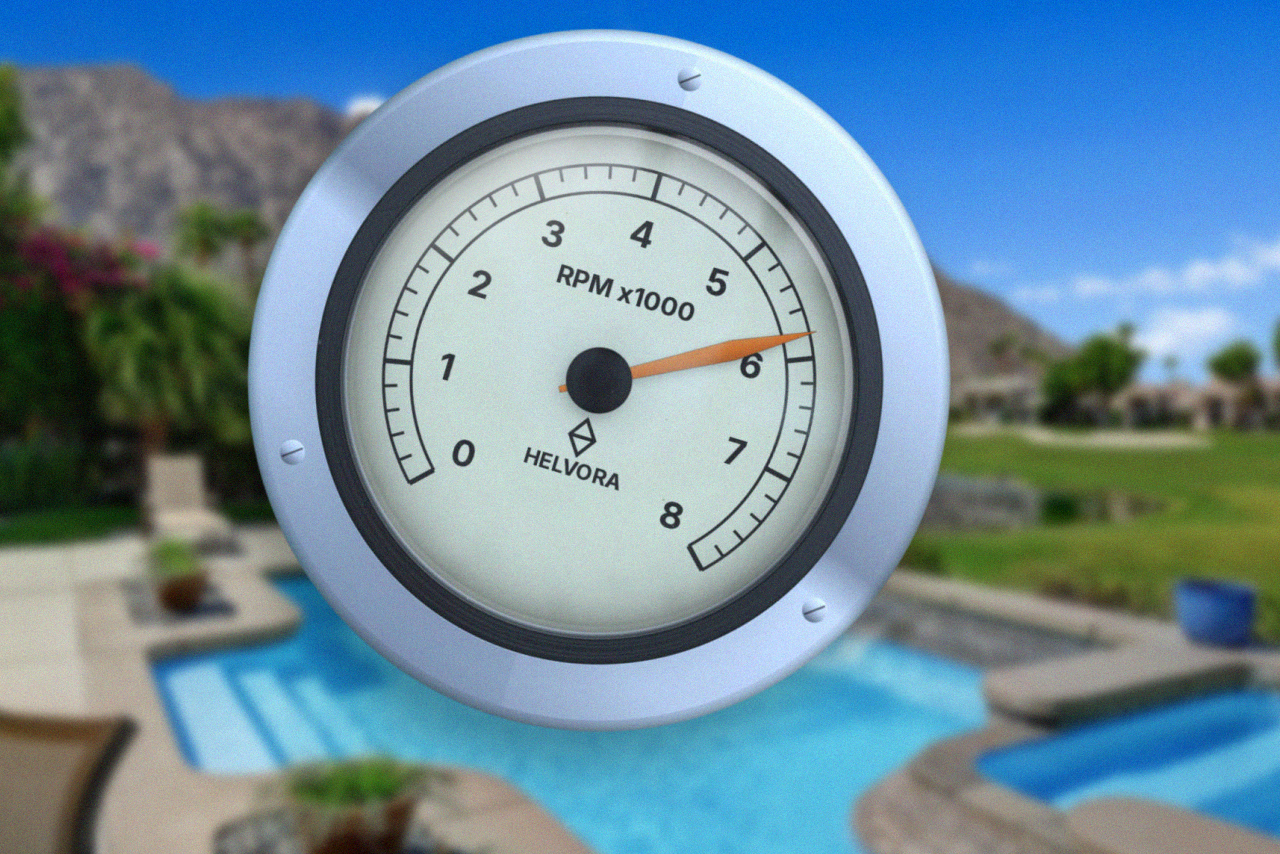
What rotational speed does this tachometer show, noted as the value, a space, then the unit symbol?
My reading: 5800 rpm
